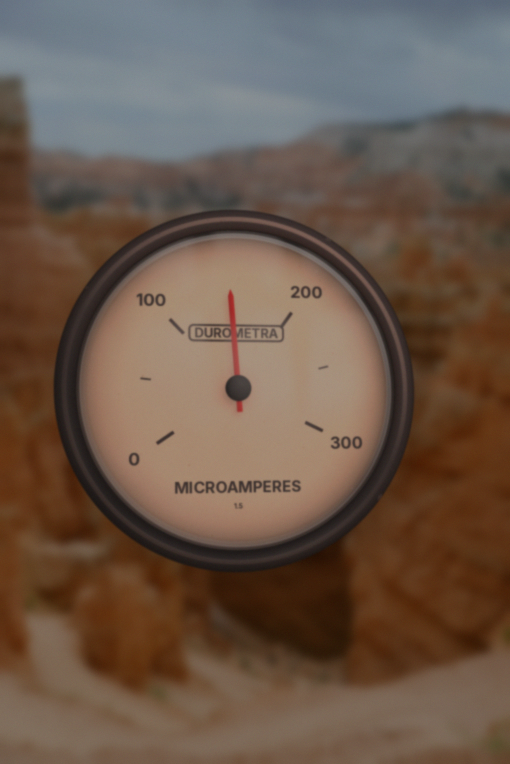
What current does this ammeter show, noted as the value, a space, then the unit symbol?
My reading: 150 µA
